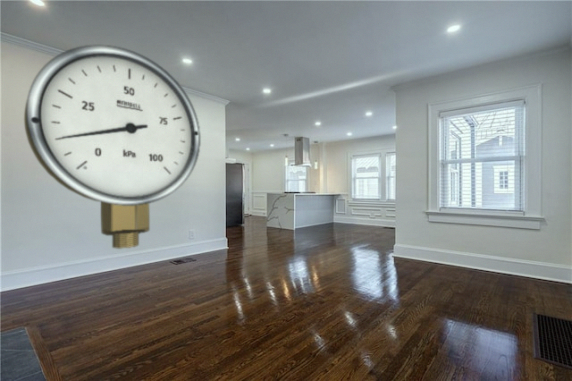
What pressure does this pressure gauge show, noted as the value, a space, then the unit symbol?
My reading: 10 kPa
